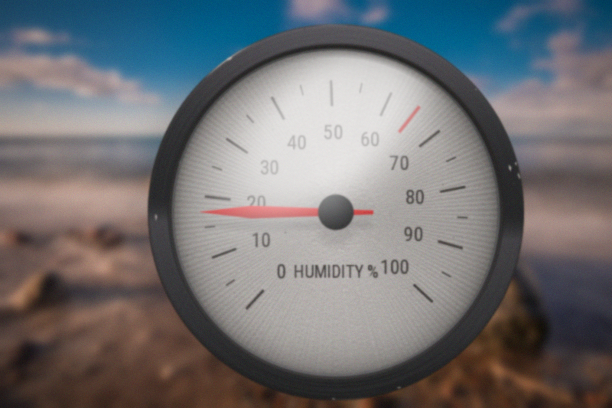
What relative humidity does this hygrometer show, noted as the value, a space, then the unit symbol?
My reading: 17.5 %
